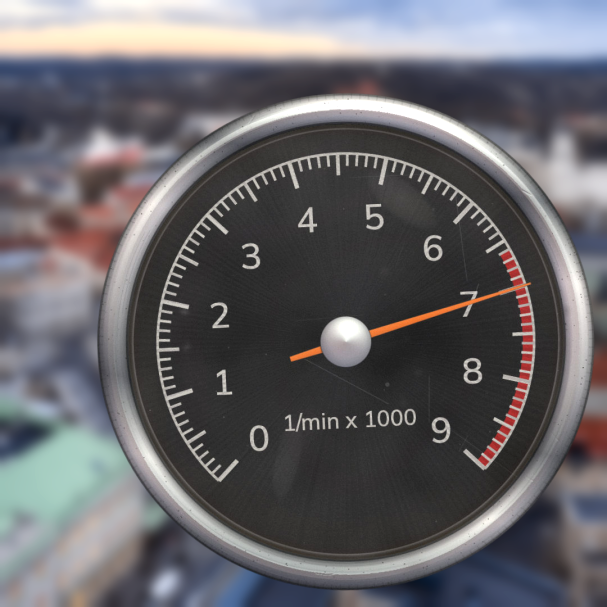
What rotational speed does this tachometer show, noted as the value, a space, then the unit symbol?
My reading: 7000 rpm
